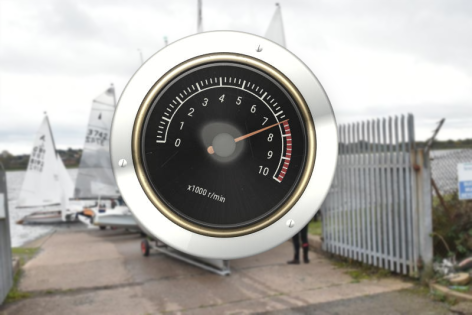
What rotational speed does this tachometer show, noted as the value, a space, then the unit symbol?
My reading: 7400 rpm
